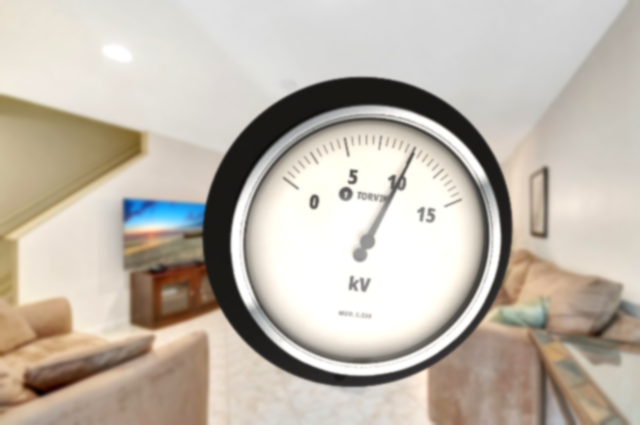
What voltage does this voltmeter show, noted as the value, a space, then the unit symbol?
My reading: 10 kV
